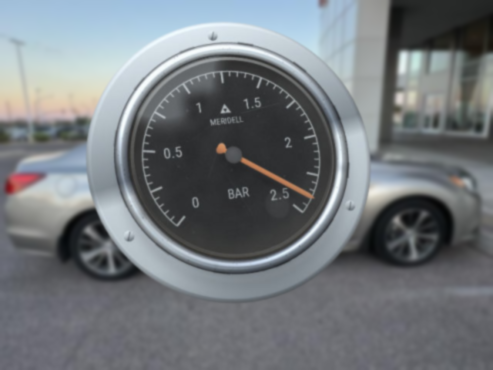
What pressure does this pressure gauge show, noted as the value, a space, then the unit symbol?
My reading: 2.4 bar
